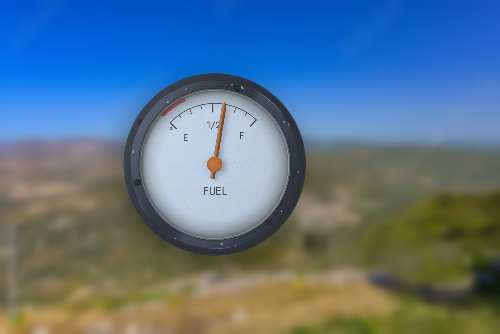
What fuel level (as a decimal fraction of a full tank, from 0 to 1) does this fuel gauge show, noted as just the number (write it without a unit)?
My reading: 0.625
